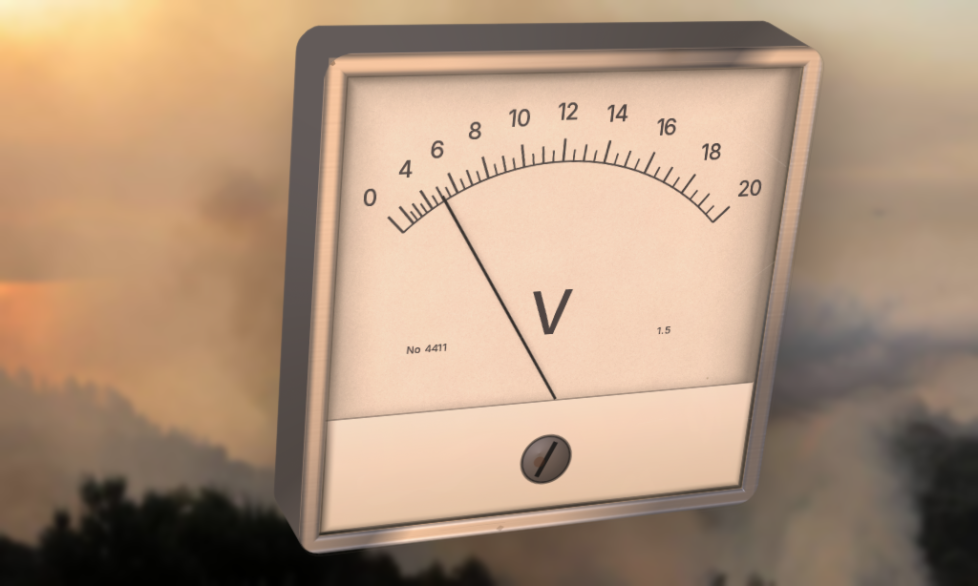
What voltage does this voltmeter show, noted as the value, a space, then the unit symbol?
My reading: 5 V
